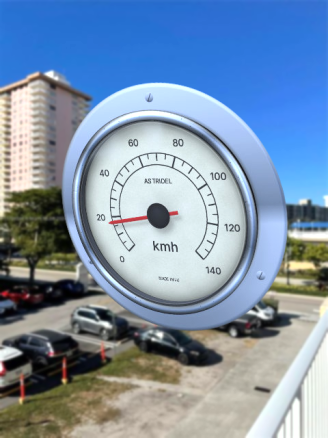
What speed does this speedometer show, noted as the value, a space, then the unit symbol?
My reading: 17.5 km/h
